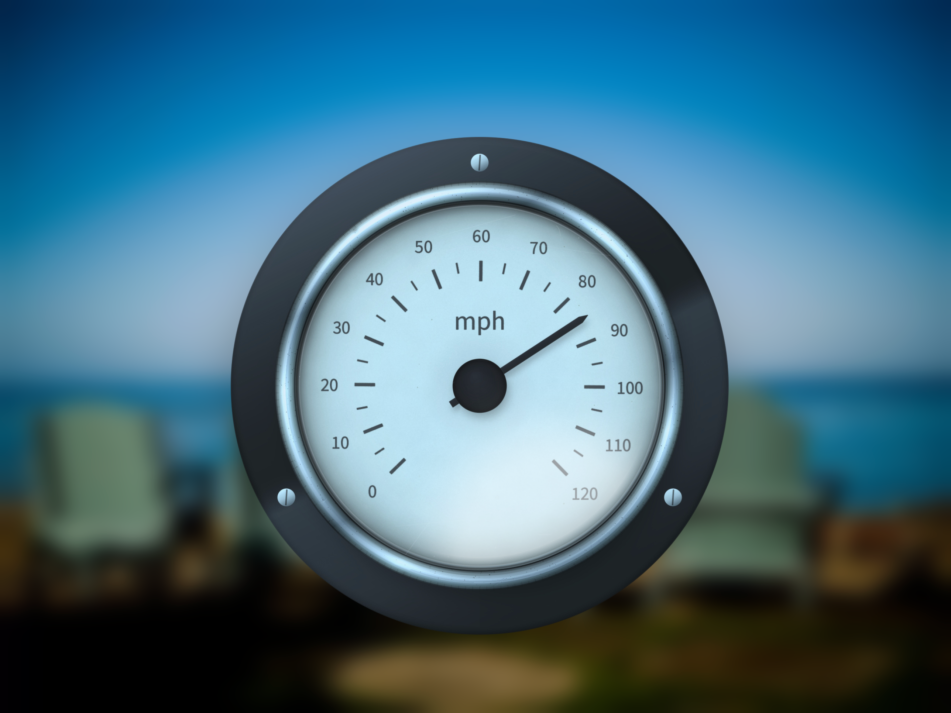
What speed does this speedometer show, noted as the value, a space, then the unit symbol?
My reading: 85 mph
